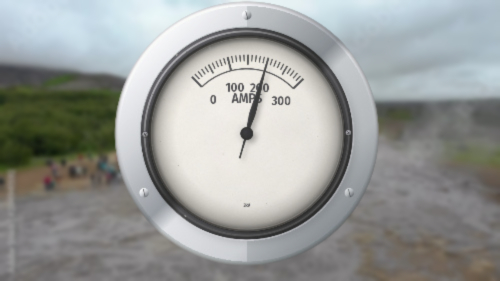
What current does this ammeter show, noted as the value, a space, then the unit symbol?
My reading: 200 A
